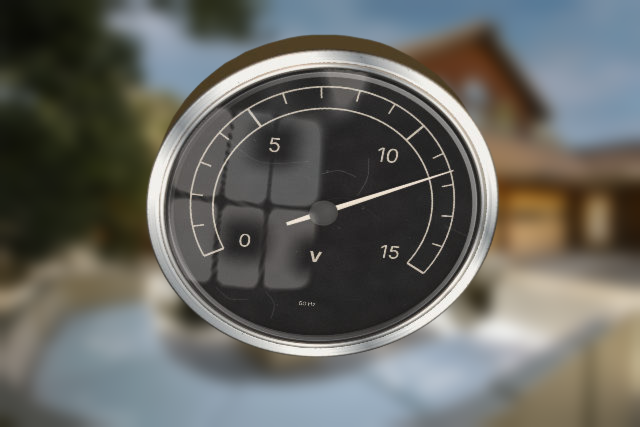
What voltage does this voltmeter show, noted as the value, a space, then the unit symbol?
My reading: 11.5 V
